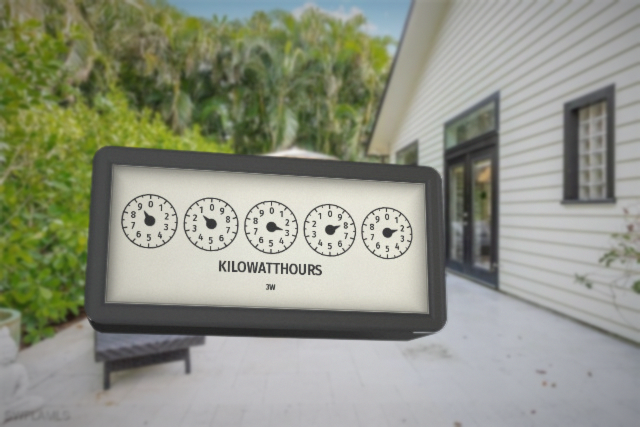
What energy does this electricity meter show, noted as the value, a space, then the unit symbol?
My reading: 91282 kWh
